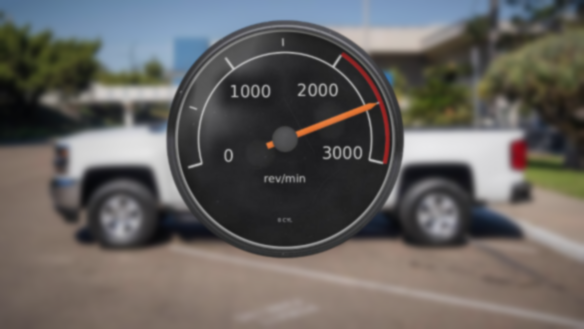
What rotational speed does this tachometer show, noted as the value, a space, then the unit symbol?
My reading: 2500 rpm
